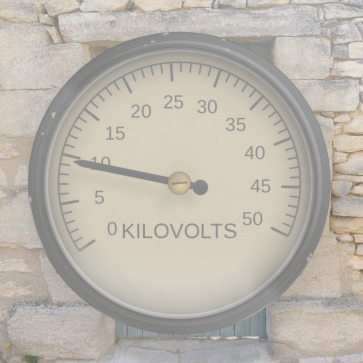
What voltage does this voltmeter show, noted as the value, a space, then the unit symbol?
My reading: 9.5 kV
